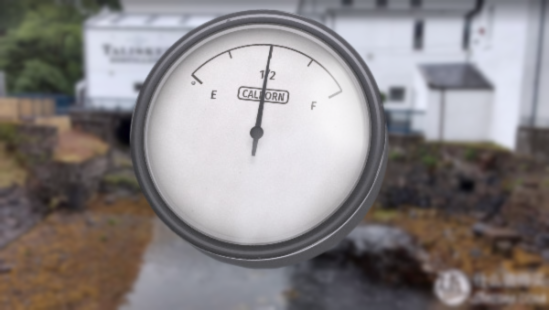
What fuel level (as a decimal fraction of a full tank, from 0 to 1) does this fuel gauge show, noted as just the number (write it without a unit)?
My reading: 0.5
